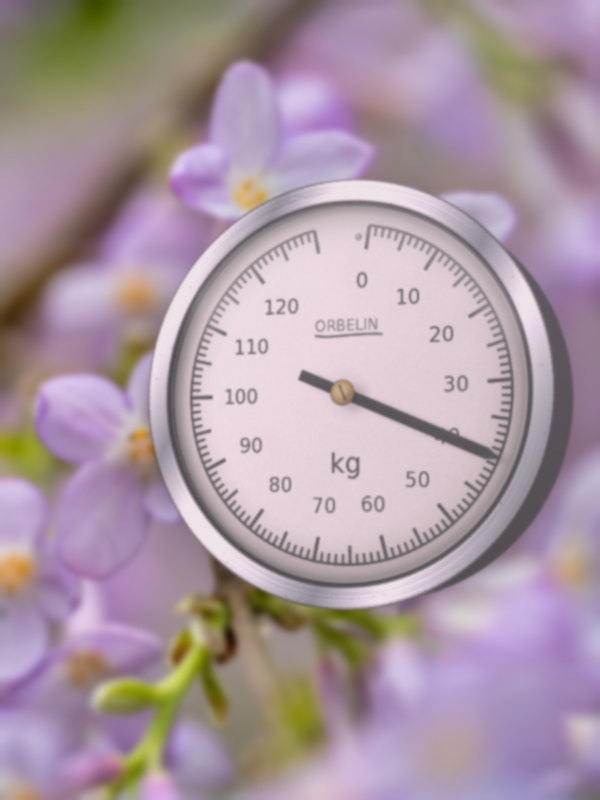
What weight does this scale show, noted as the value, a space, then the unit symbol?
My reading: 40 kg
